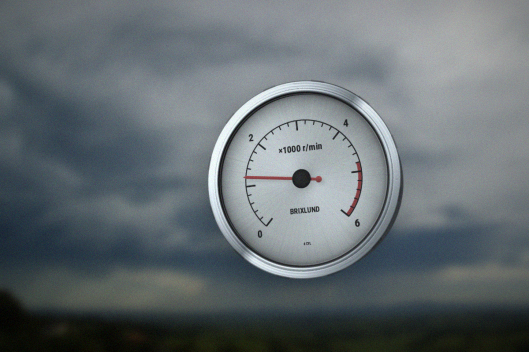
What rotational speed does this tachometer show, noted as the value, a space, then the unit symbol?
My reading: 1200 rpm
